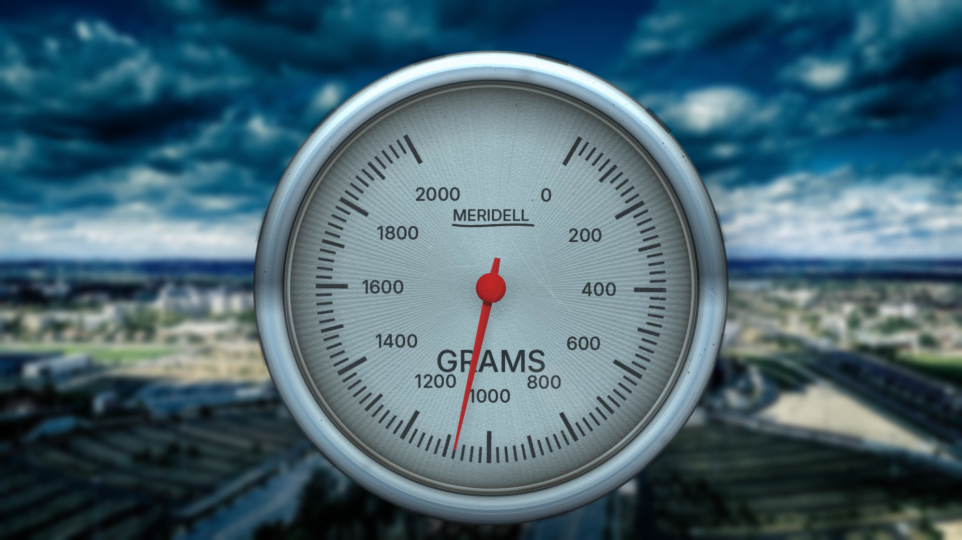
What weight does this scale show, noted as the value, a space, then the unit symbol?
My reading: 1080 g
